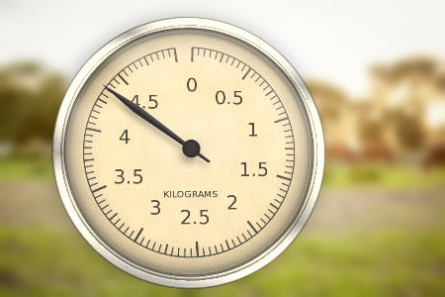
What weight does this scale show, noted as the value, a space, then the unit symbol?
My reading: 4.35 kg
